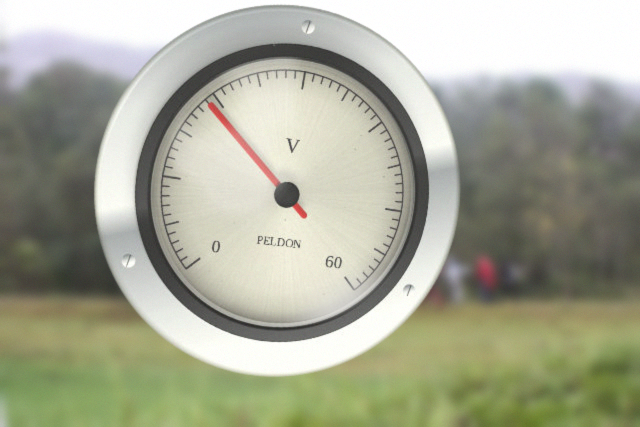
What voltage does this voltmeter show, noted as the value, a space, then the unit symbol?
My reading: 19 V
